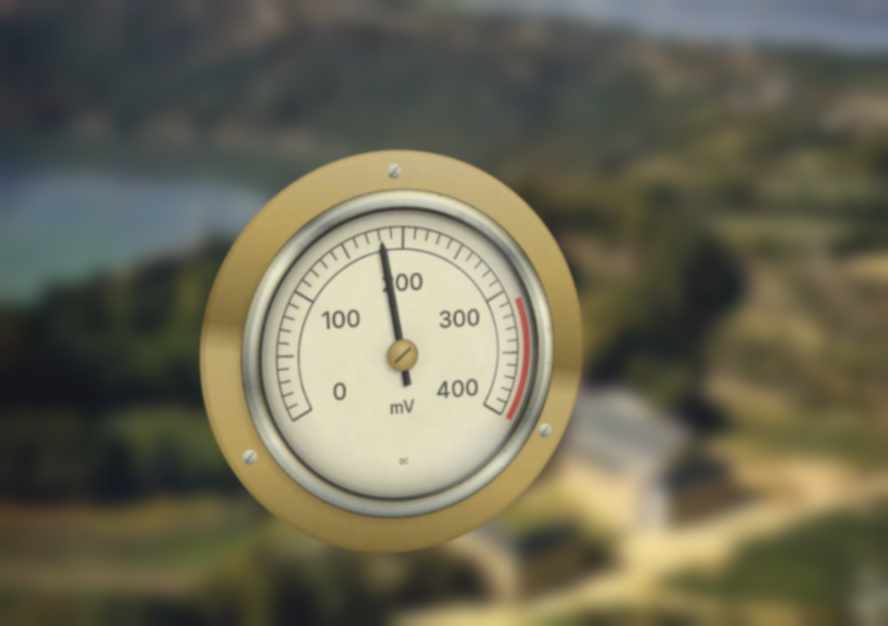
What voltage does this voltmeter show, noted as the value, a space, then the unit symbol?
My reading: 180 mV
